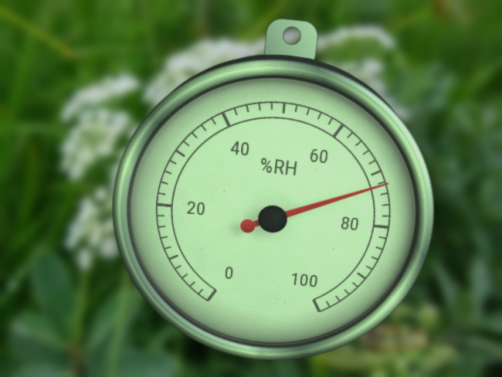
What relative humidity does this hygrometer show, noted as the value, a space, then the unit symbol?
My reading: 72 %
